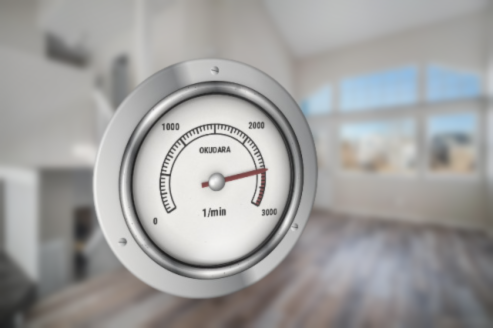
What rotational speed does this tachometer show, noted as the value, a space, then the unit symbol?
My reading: 2500 rpm
